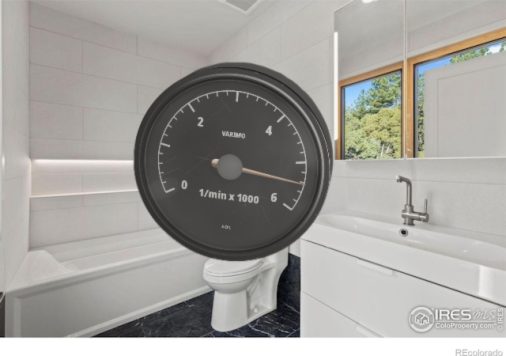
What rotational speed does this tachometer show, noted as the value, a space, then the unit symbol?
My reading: 5400 rpm
